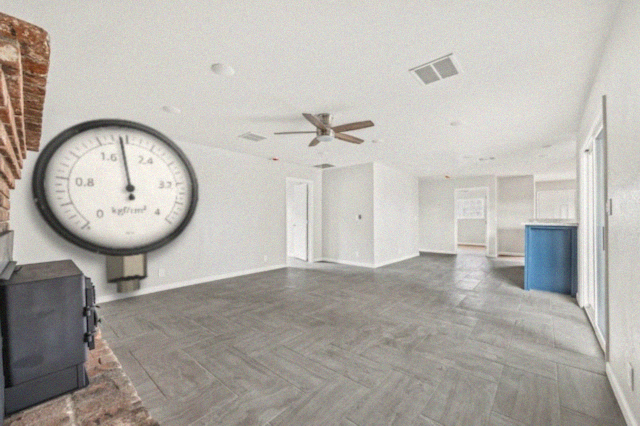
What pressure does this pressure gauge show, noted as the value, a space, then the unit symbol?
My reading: 1.9 kg/cm²
